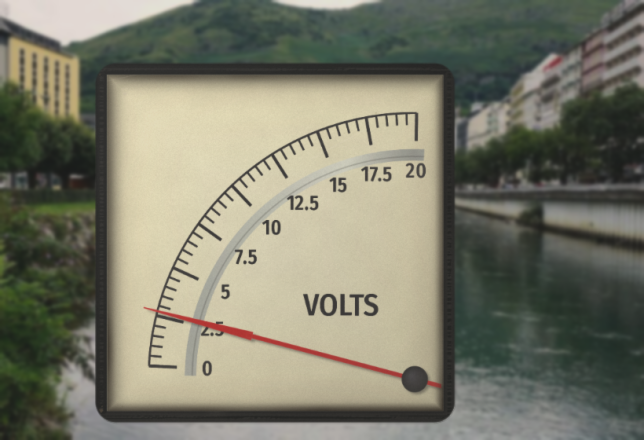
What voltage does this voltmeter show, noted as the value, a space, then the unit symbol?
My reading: 2.75 V
